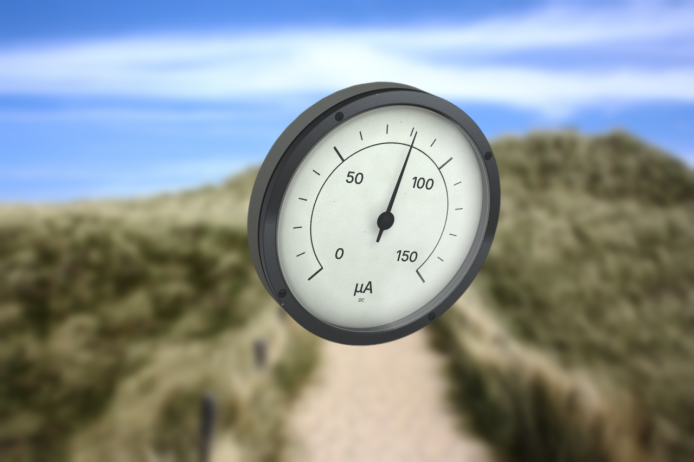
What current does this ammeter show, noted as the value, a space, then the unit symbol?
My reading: 80 µA
